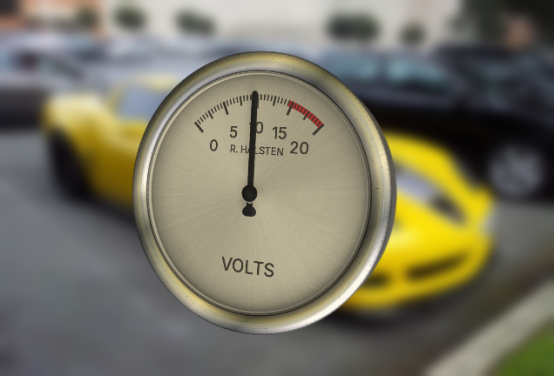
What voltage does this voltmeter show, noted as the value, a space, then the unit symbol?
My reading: 10 V
